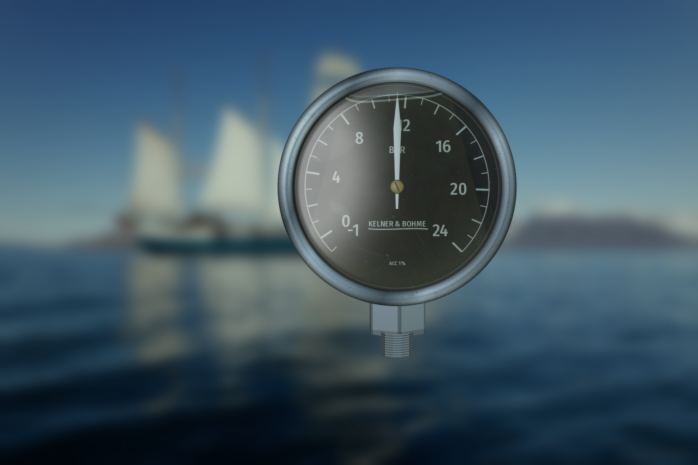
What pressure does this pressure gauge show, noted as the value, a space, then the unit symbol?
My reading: 11.5 bar
